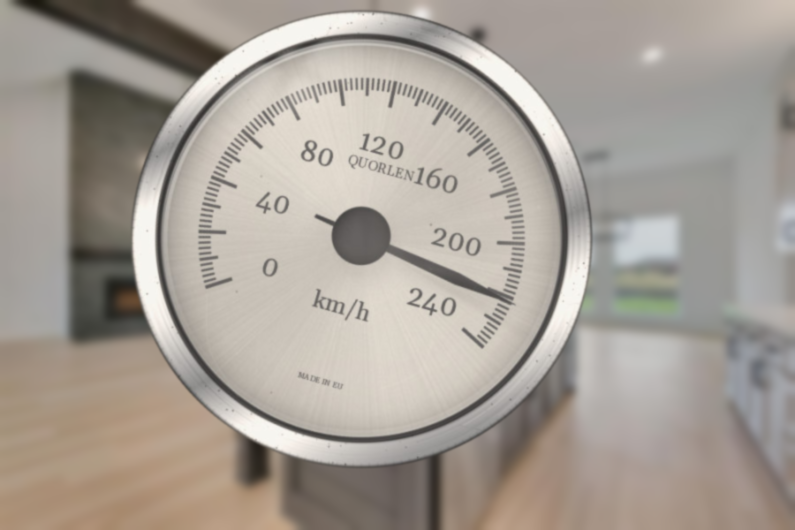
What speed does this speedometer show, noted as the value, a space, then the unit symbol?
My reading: 222 km/h
